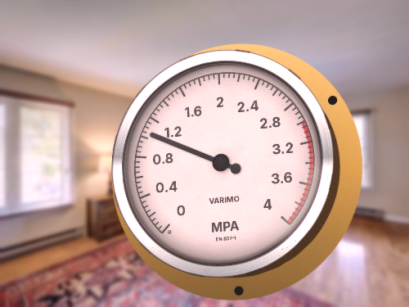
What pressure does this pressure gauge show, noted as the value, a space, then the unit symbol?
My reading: 1.05 MPa
